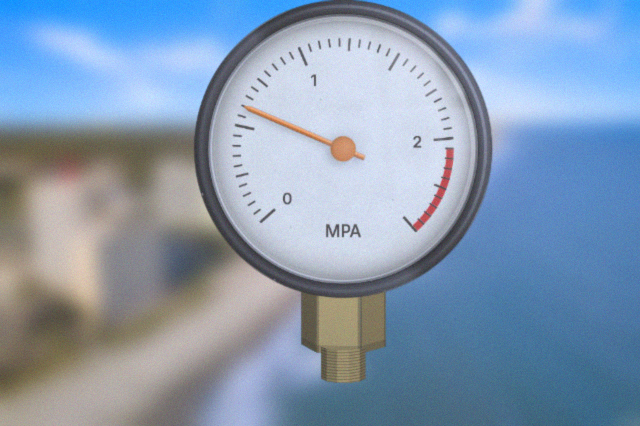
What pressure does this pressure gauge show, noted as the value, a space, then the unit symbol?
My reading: 0.6 MPa
